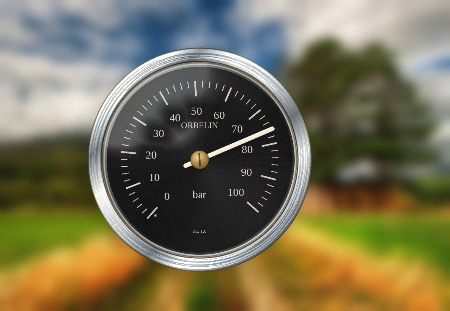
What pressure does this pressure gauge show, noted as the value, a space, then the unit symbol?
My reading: 76 bar
